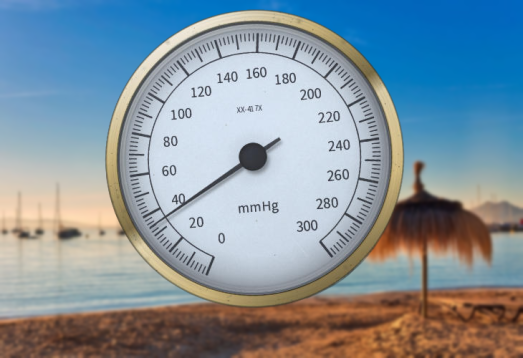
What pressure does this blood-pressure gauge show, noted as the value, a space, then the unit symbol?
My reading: 34 mmHg
